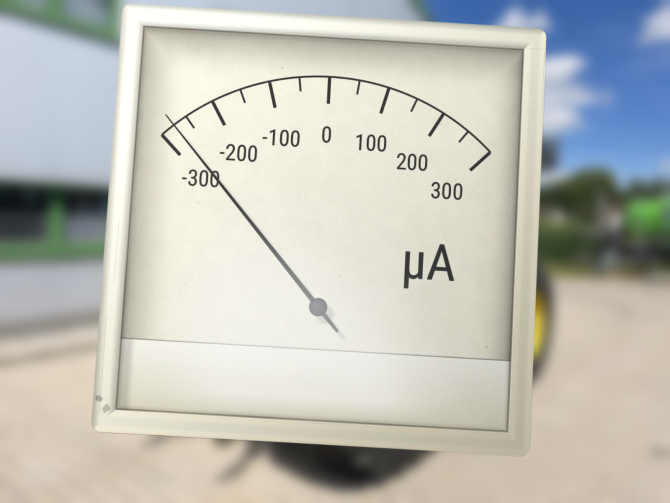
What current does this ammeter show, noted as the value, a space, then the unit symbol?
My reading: -275 µA
